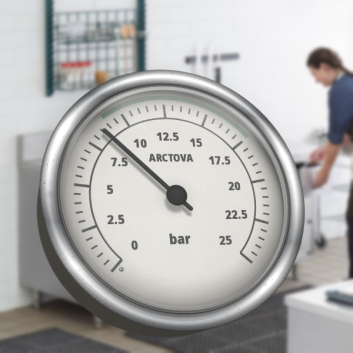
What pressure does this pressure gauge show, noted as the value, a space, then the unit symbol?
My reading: 8.5 bar
